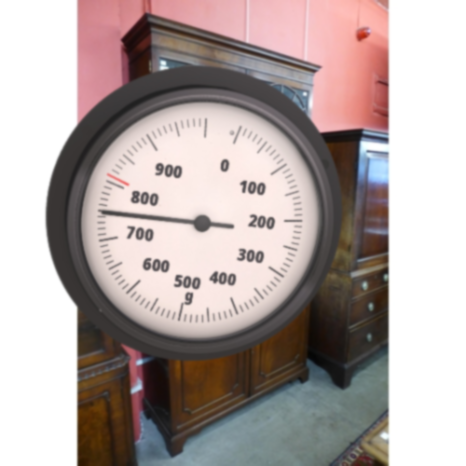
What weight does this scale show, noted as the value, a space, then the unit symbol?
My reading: 750 g
